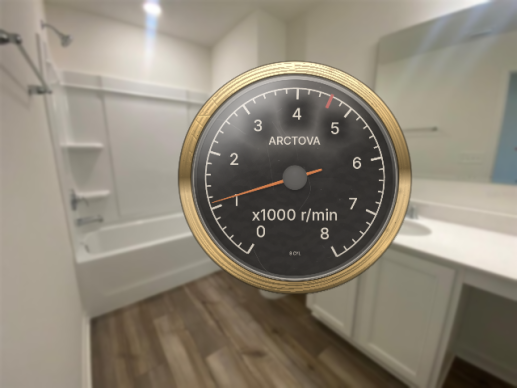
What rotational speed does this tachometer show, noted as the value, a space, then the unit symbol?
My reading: 1100 rpm
